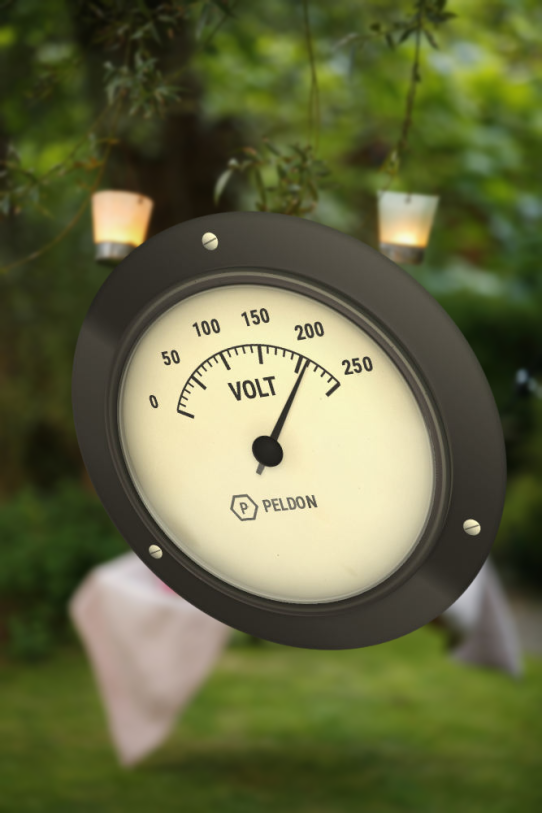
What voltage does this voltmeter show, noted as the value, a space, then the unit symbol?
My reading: 210 V
